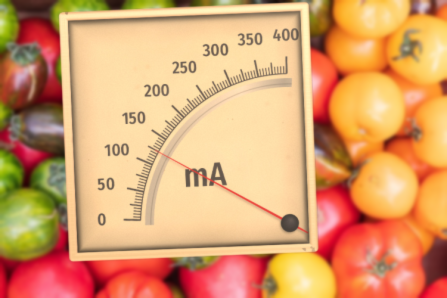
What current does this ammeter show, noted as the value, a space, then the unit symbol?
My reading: 125 mA
